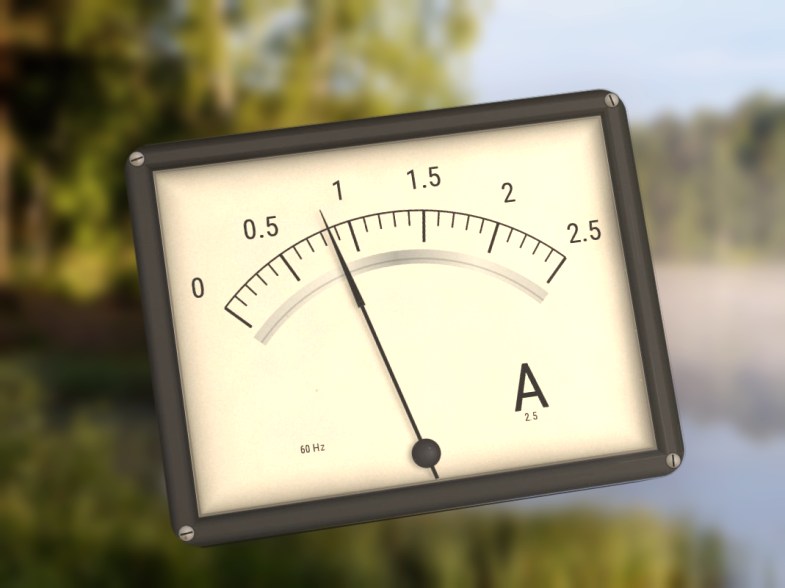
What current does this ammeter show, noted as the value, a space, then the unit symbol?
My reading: 0.85 A
